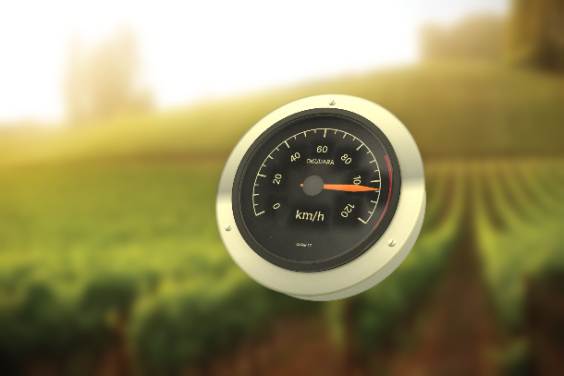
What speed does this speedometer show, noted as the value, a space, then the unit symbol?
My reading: 105 km/h
